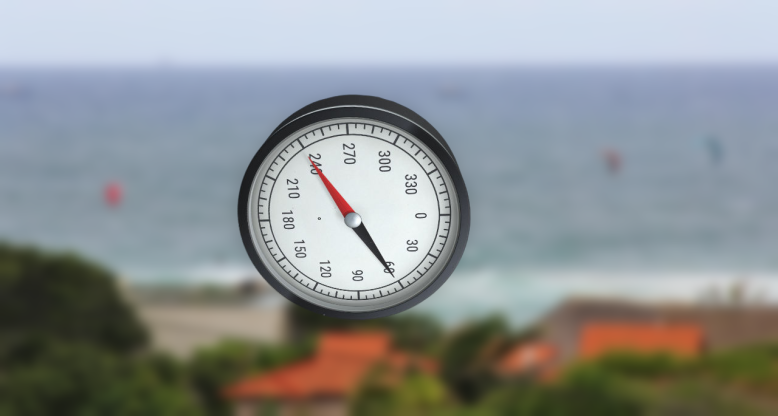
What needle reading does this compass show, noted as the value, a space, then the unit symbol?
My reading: 240 °
